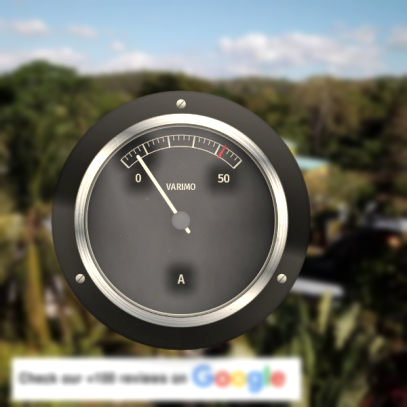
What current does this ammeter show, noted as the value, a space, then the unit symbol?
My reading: 6 A
